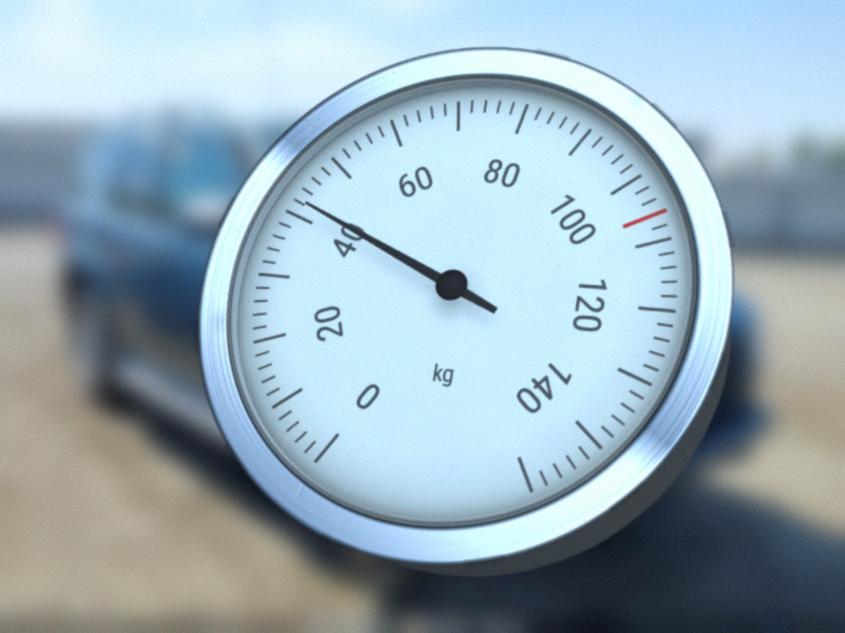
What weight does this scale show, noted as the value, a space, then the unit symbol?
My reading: 42 kg
